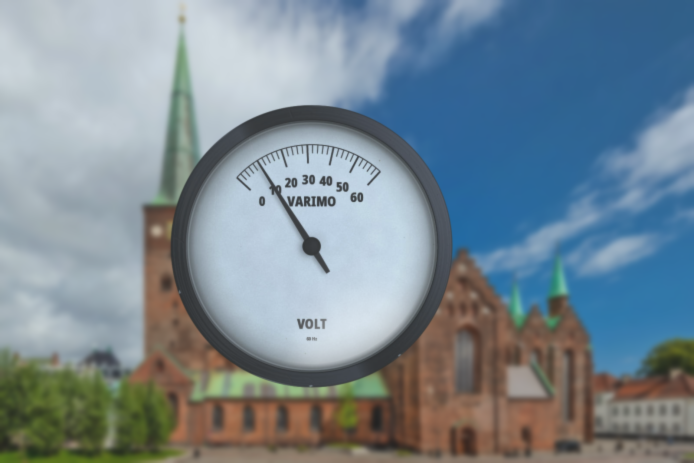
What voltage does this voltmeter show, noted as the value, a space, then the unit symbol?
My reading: 10 V
